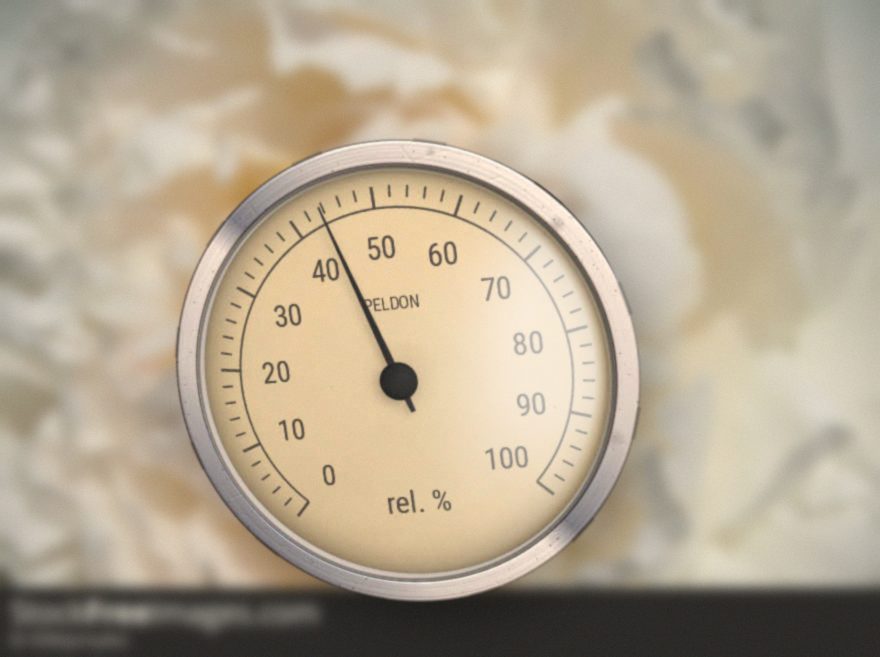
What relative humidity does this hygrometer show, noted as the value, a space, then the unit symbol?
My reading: 44 %
